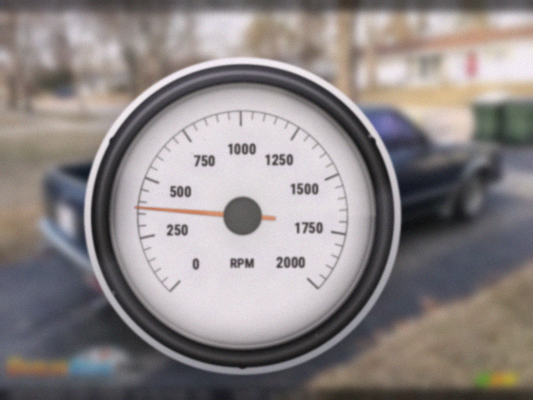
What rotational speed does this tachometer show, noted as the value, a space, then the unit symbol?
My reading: 375 rpm
